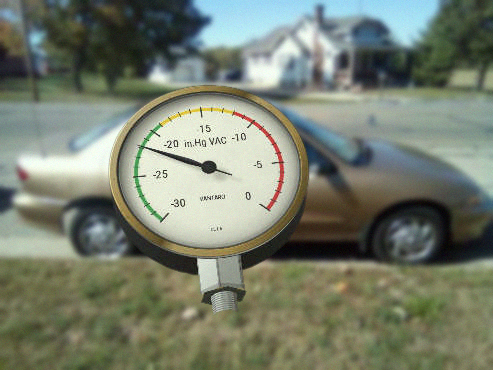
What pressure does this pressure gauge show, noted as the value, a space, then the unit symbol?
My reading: -22 inHg
